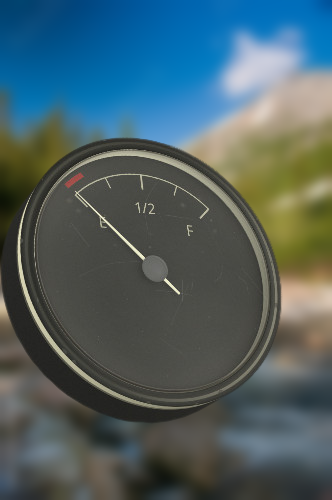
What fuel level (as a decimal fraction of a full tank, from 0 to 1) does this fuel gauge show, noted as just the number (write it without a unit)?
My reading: 0
